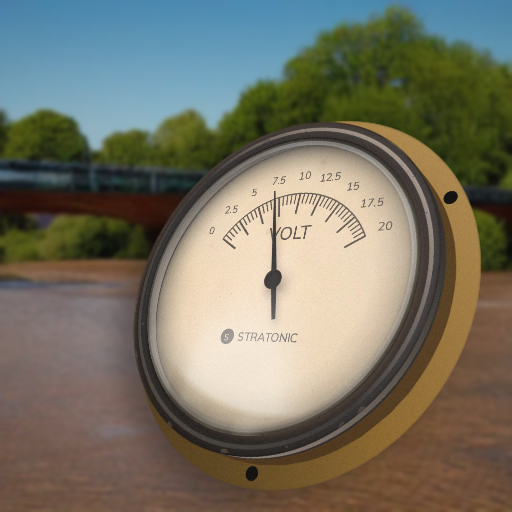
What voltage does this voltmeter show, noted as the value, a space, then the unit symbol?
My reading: 7.5 V
